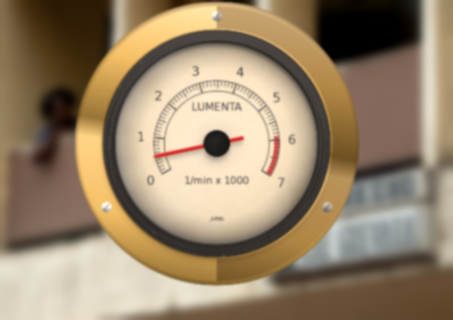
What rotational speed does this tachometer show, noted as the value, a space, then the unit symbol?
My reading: 500 rpm
